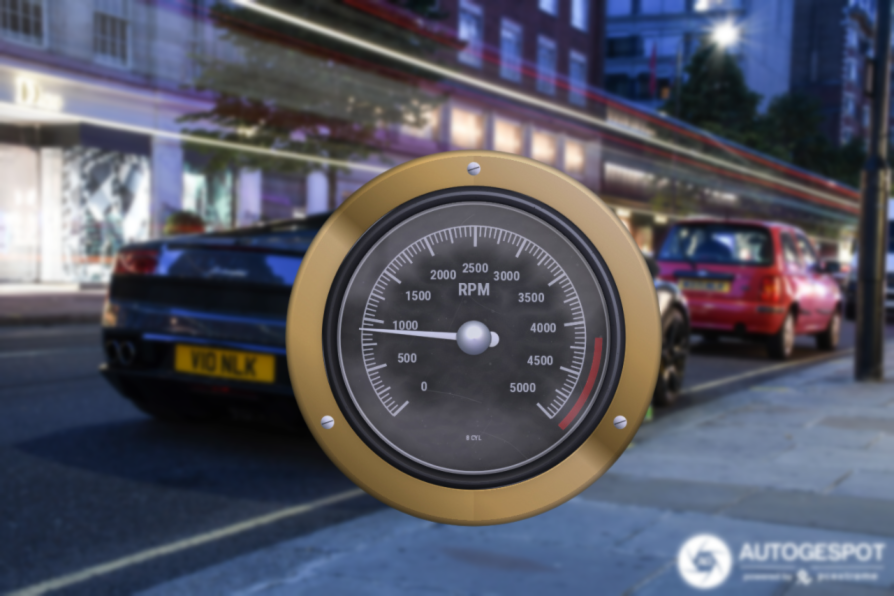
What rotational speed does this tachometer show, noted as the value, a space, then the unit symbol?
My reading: 900 rpm
